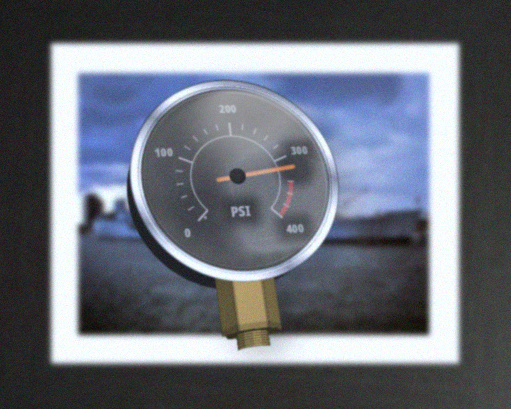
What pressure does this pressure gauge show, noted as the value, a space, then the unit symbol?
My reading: 320 psi
